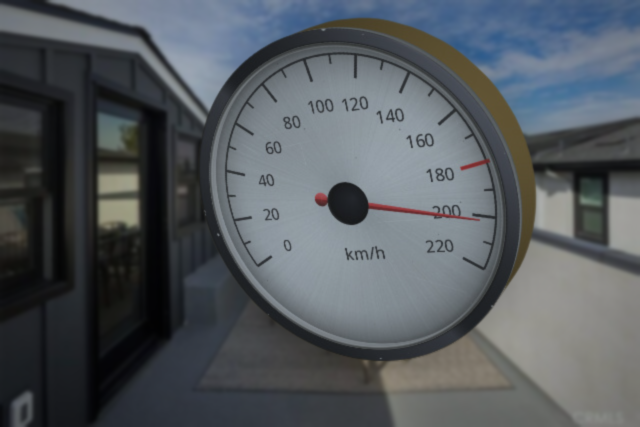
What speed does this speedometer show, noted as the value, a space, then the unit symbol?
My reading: 200 km/h
